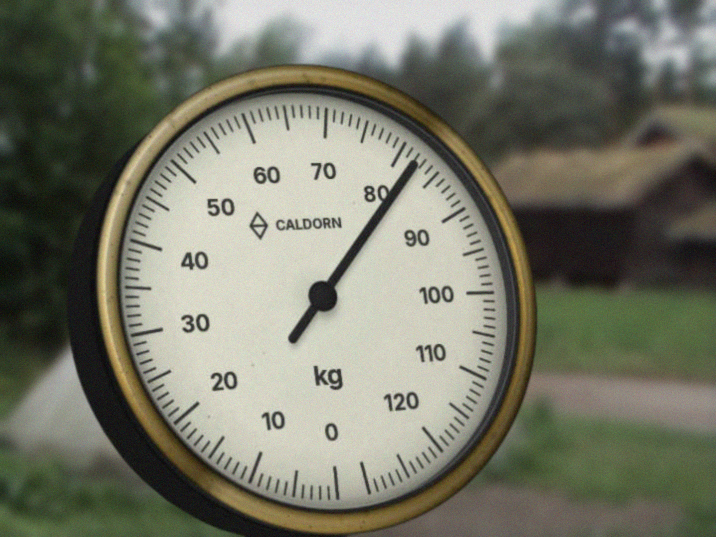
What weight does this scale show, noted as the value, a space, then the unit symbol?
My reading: 82 kg
